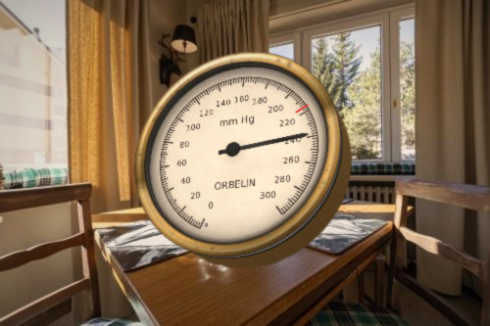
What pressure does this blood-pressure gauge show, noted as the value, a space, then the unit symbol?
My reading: 240 mmHg
